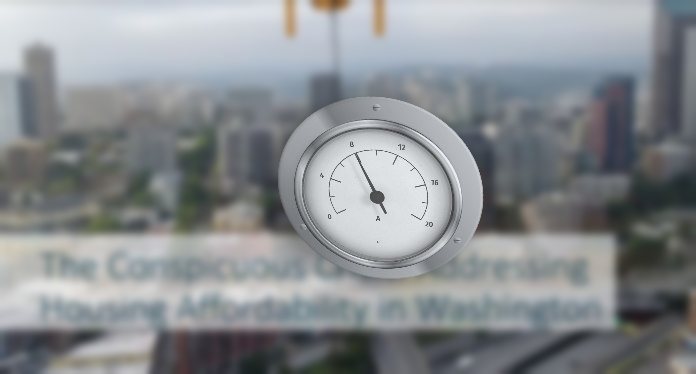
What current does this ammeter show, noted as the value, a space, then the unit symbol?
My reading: 8 A
